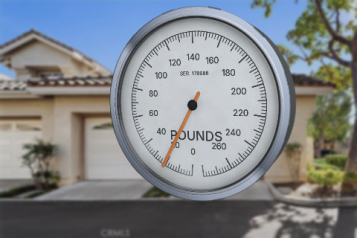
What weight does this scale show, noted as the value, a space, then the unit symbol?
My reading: 20 lb
